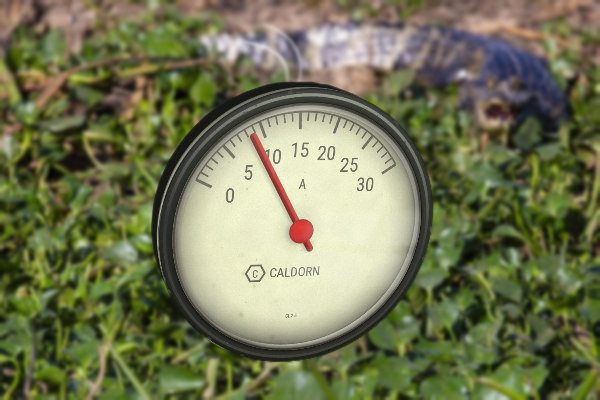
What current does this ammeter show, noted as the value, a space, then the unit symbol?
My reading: 8.5 A
